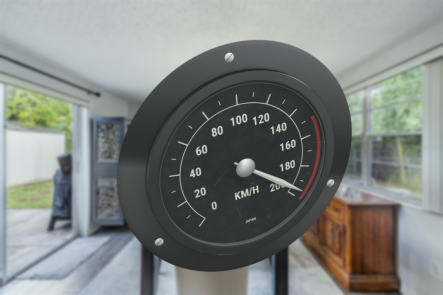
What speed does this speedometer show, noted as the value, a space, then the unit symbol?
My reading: 195 km/h
